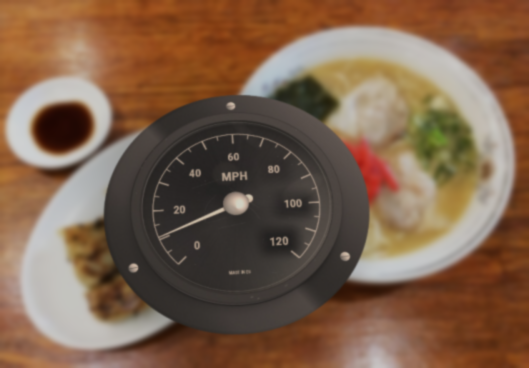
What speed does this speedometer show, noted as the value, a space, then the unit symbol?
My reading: 10 mph
